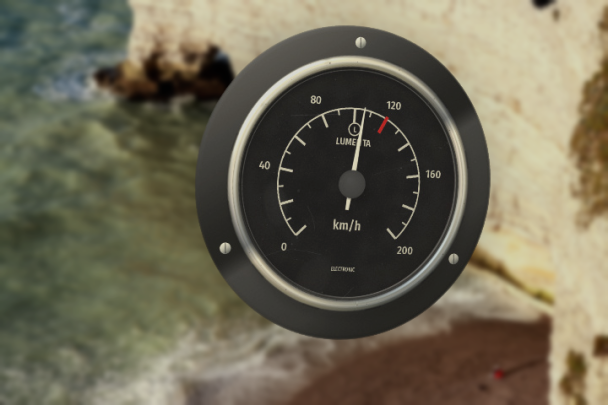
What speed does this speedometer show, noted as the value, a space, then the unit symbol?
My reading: 105 km/h
